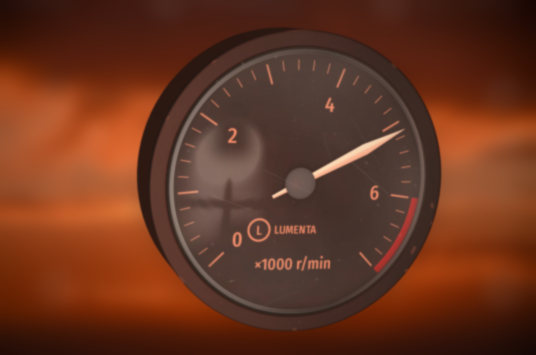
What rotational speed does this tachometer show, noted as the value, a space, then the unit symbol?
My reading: 5100 rpm
